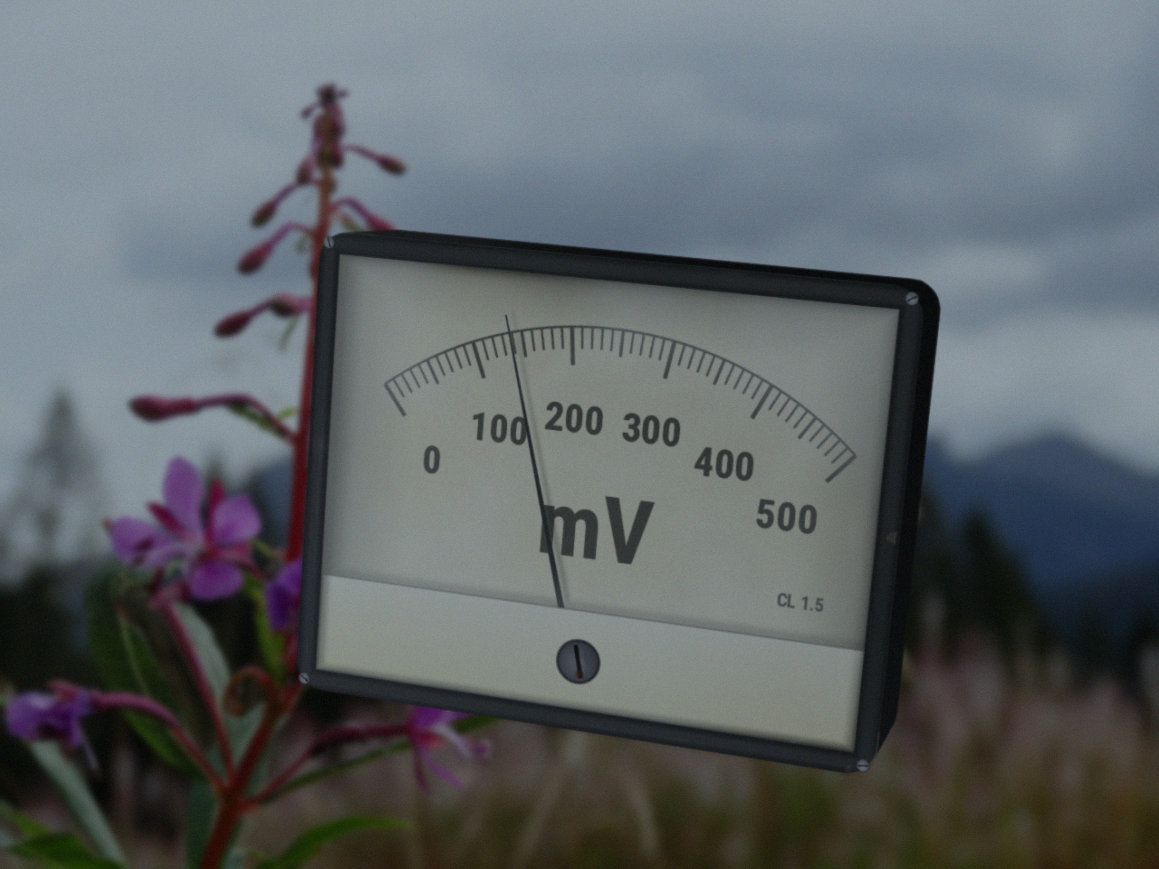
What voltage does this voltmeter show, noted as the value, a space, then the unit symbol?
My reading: 140 mV
